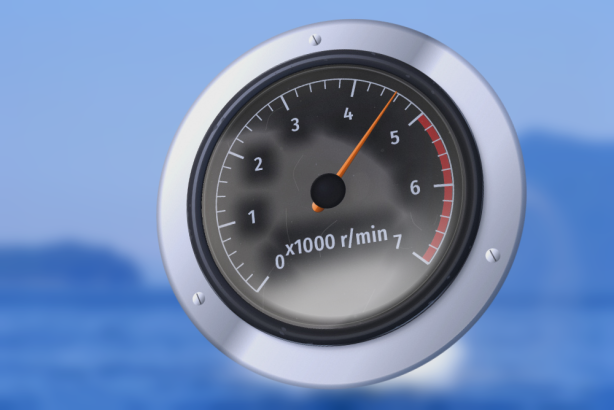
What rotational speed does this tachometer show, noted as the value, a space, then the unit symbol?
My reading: 4600 rpm
